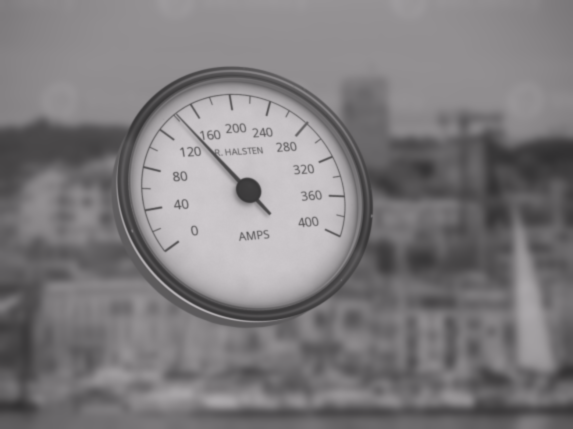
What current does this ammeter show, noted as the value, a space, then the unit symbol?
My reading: 140 A
